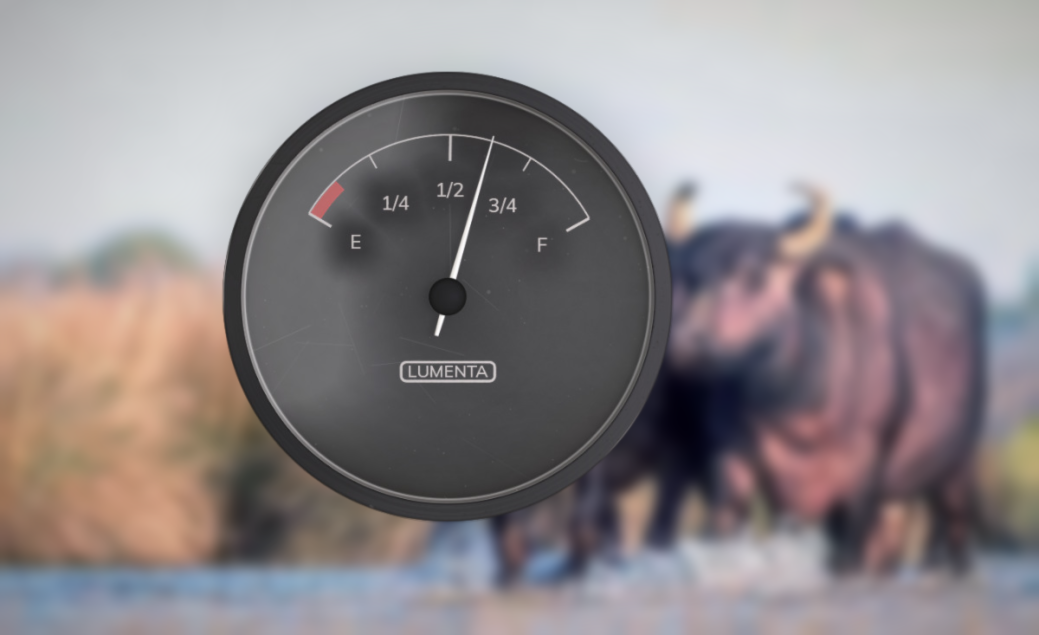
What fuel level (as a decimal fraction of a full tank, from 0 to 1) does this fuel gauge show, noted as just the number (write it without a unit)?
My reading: 0.625
